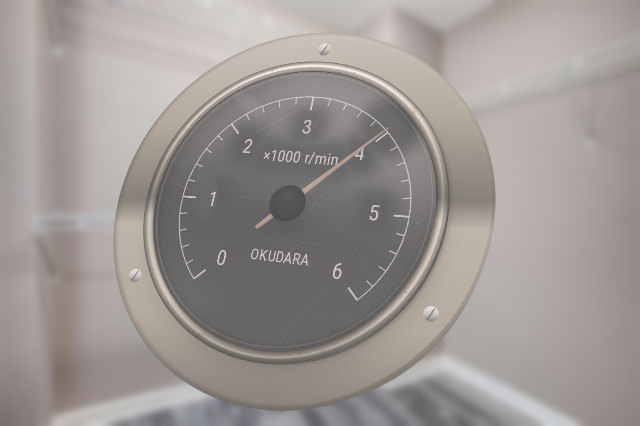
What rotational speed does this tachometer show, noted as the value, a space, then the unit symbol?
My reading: 4000 rpm
